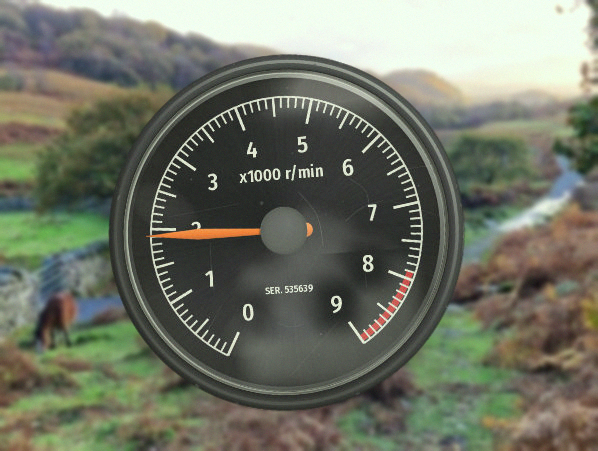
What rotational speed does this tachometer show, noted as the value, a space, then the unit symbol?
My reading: 1900 rpm
